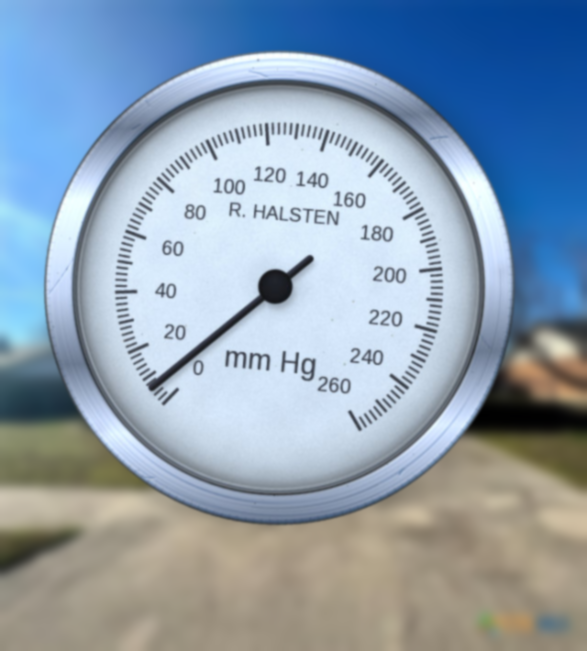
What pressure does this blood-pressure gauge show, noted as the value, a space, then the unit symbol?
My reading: 6 mmHg
